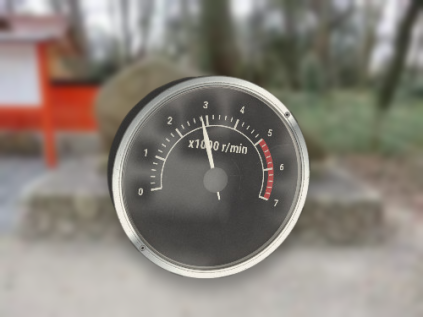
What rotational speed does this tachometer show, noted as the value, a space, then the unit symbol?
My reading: 2800 rpm
